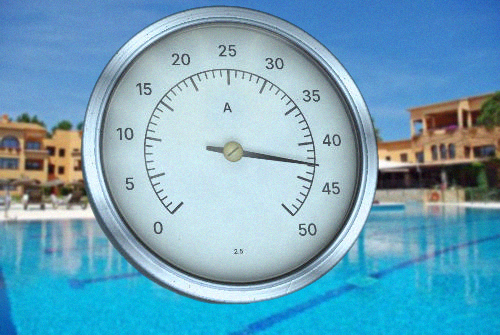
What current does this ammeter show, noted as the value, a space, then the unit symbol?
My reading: 43 A
